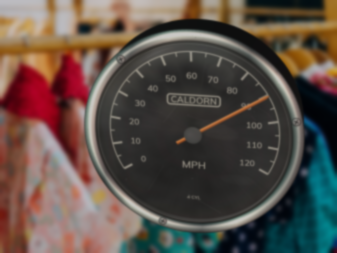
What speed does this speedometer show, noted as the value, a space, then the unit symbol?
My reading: 90 mph
